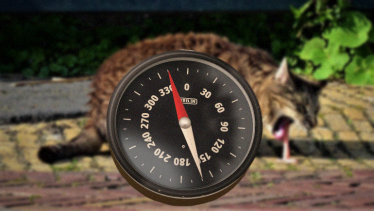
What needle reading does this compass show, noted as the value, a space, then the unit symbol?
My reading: 340 °
